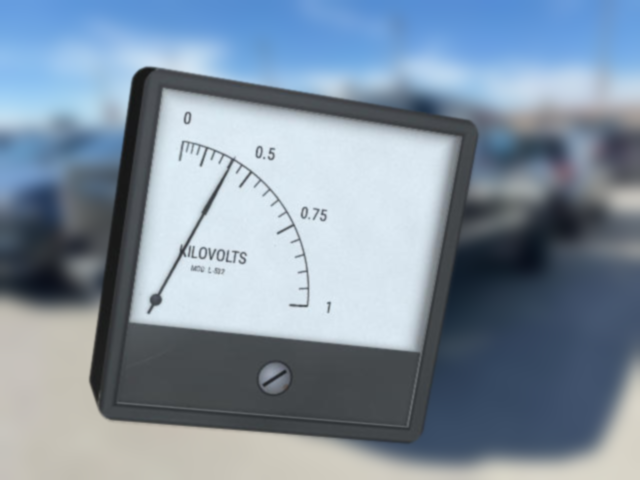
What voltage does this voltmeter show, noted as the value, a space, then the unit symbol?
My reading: 0.4 kV
